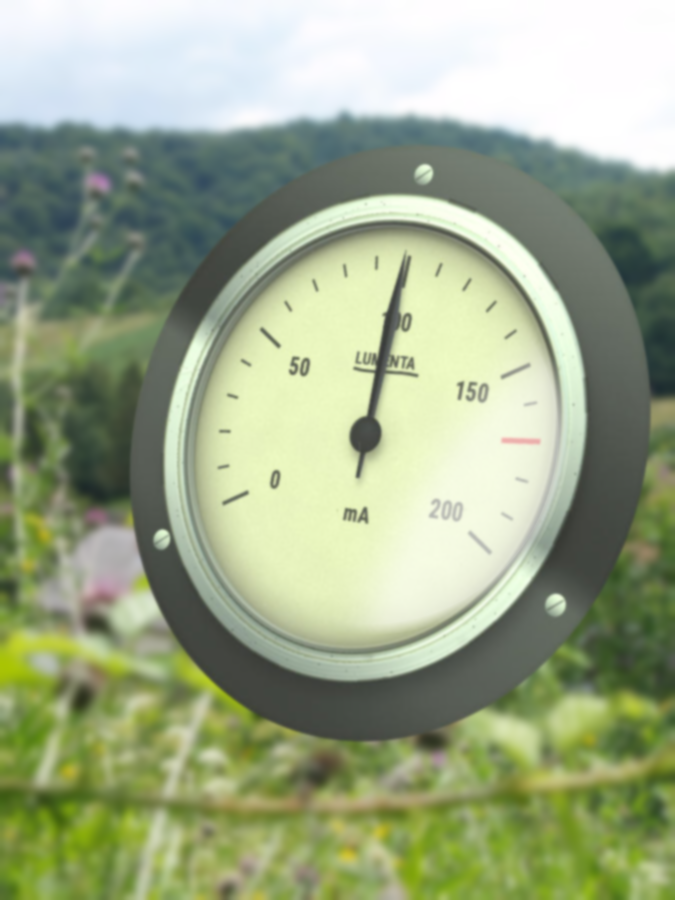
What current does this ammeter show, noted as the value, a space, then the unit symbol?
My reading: 100 mA
